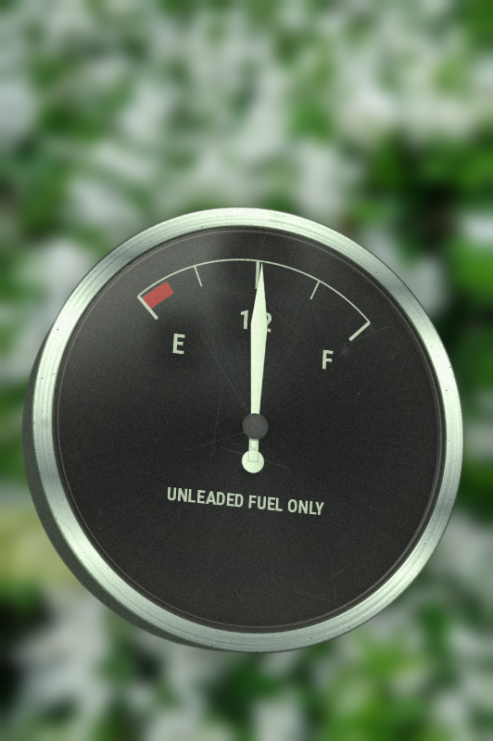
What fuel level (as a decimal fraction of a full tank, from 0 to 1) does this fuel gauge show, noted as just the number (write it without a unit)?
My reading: 0.5
